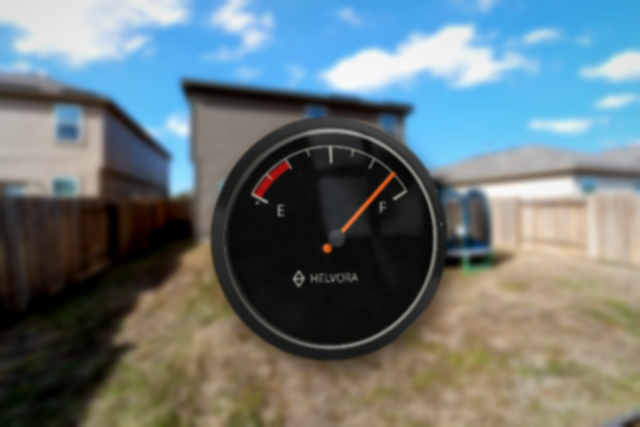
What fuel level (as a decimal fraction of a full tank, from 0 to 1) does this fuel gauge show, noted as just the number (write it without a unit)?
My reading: 0.875
